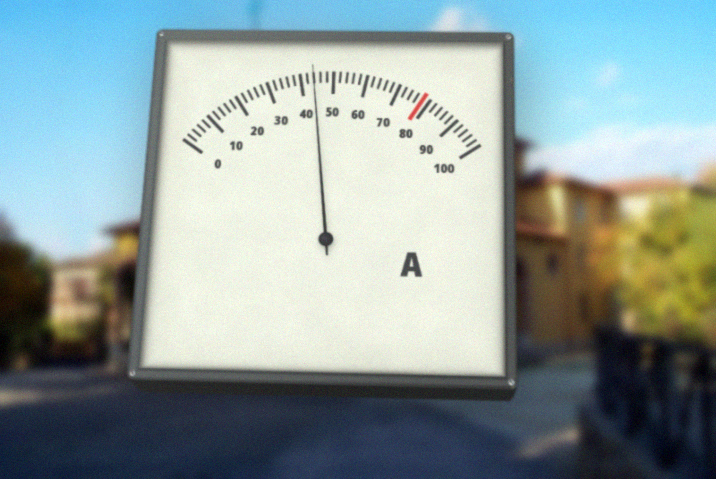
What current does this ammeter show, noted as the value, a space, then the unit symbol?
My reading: 44 A
